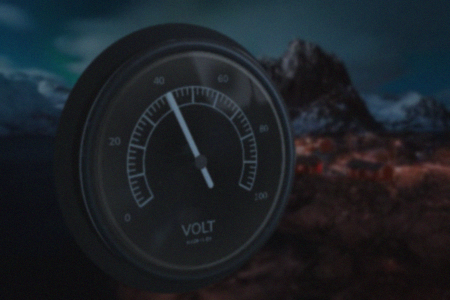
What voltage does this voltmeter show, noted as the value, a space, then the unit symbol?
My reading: 40 V
